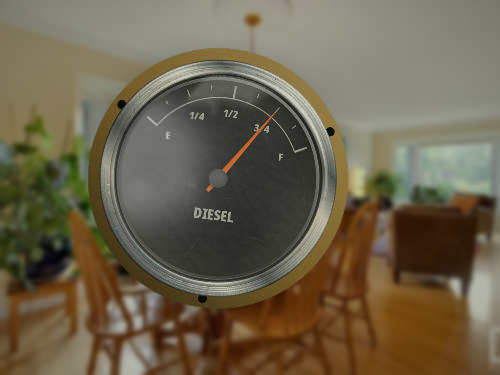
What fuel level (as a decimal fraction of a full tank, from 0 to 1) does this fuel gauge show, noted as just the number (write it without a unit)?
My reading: 0.75
